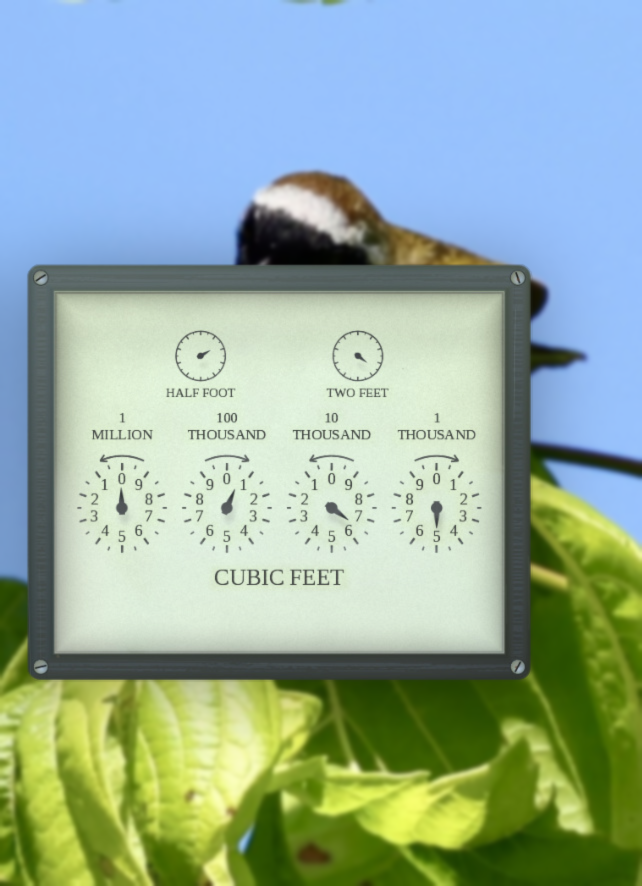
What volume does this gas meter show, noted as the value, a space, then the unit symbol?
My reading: 6500 ft³
